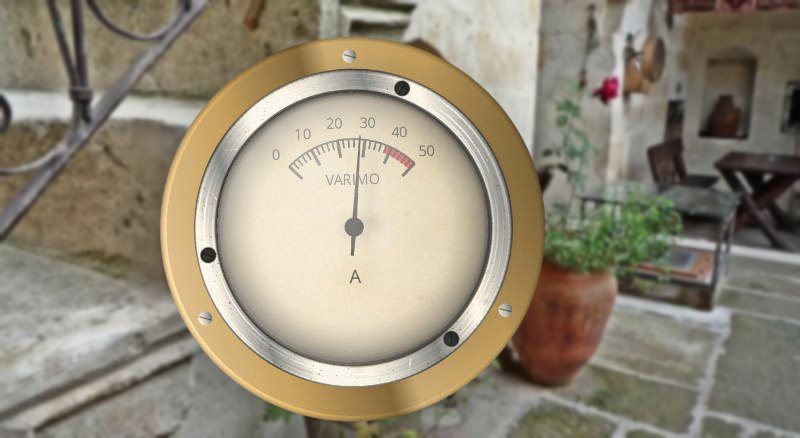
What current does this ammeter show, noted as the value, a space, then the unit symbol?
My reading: 28 A
